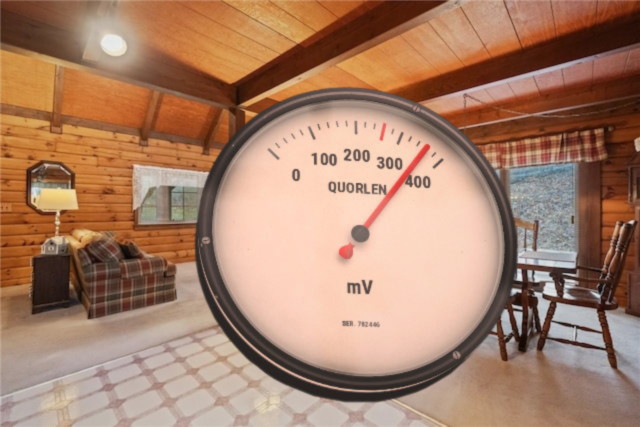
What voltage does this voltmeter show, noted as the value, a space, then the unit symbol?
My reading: 360 mV
